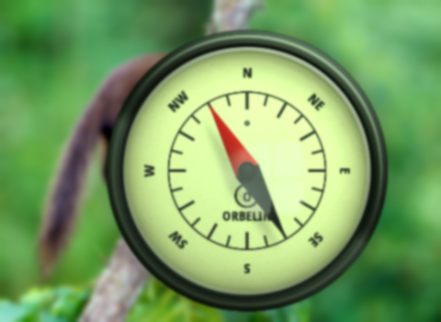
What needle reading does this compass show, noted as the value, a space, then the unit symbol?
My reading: 330 °
